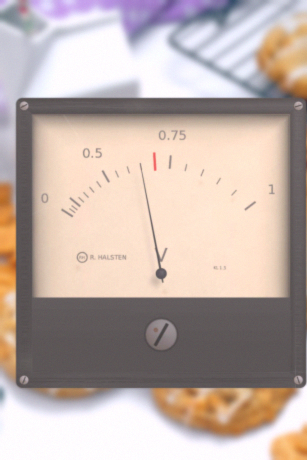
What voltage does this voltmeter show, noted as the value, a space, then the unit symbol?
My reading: 0.65 V
